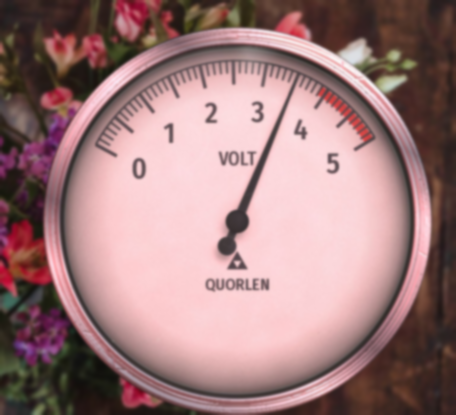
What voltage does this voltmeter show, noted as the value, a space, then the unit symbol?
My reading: 3.5 V
